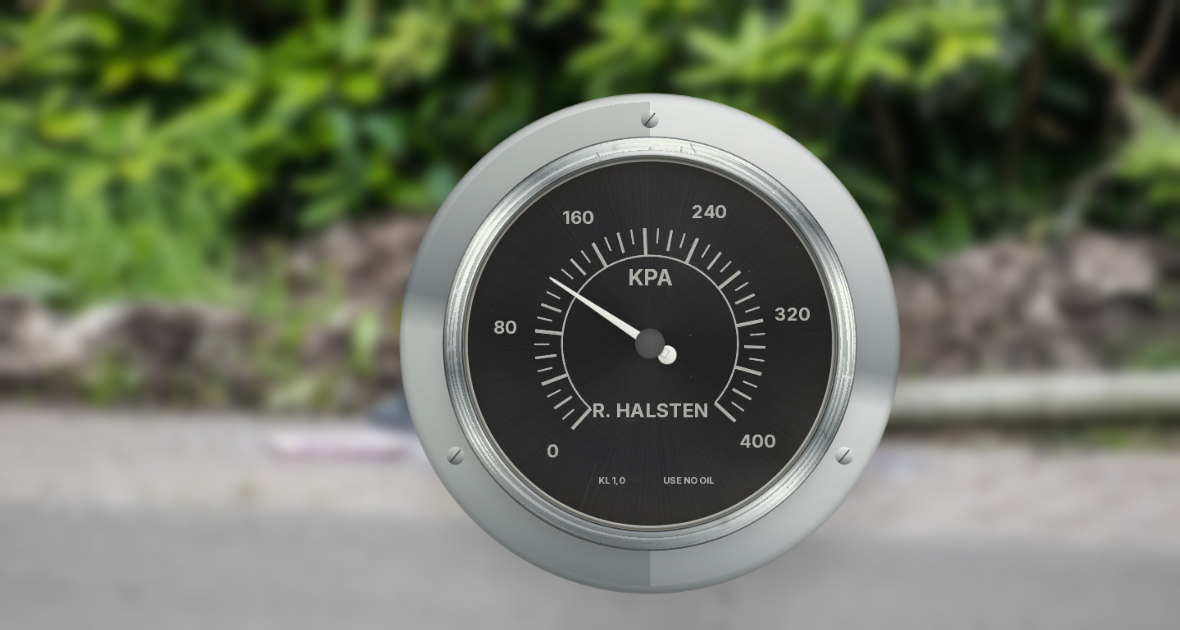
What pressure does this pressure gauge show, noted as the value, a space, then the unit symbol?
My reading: 120 kPa
